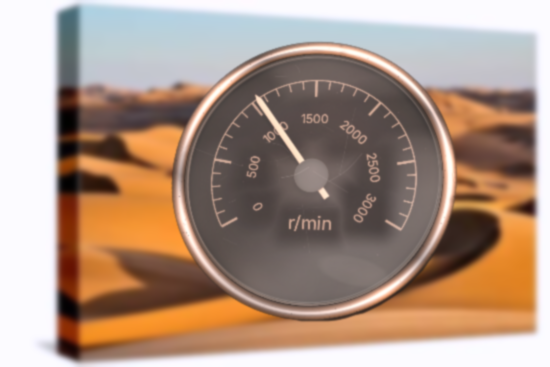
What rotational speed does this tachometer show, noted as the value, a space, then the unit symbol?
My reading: 1050 rpm
